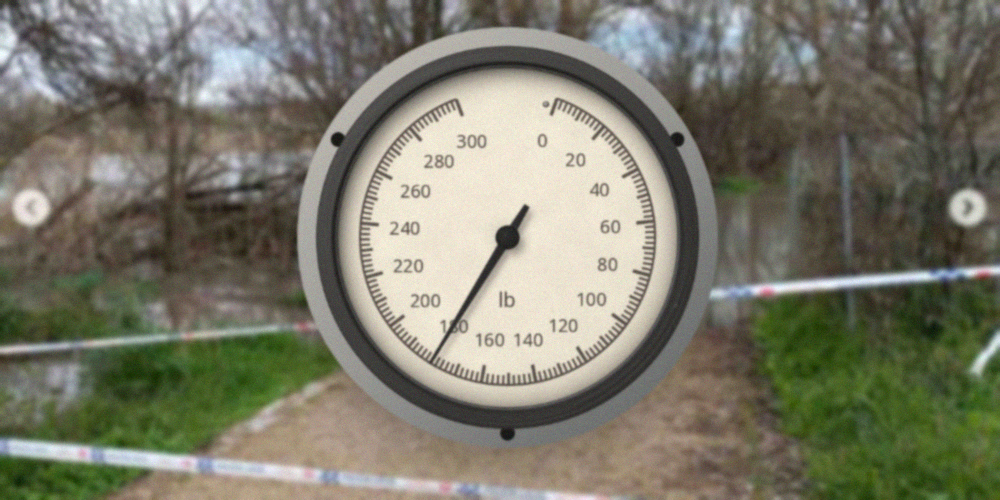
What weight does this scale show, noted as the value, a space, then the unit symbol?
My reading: 180 lb
